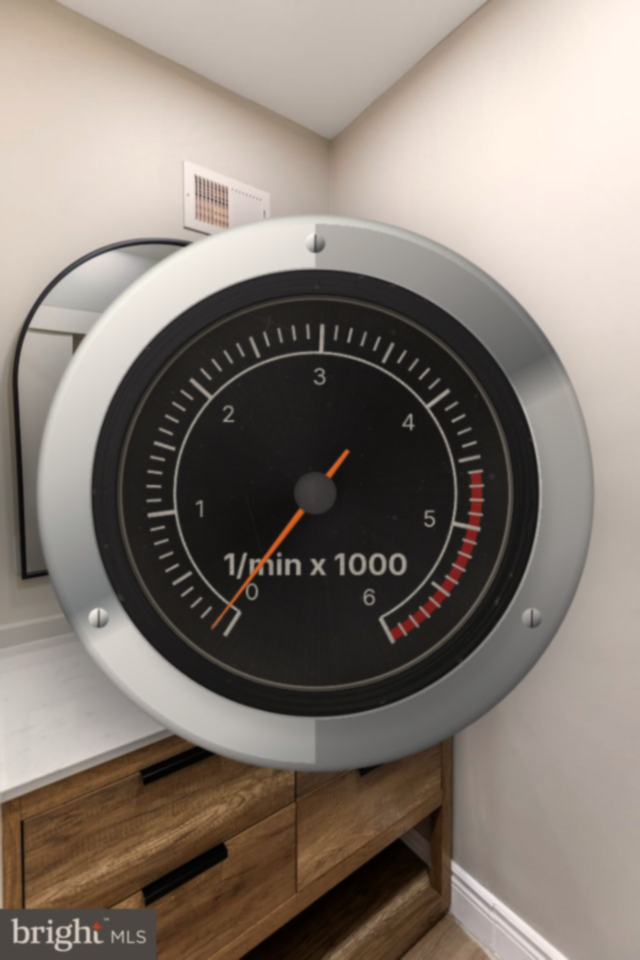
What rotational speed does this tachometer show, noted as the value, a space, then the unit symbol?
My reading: 100 rpm
